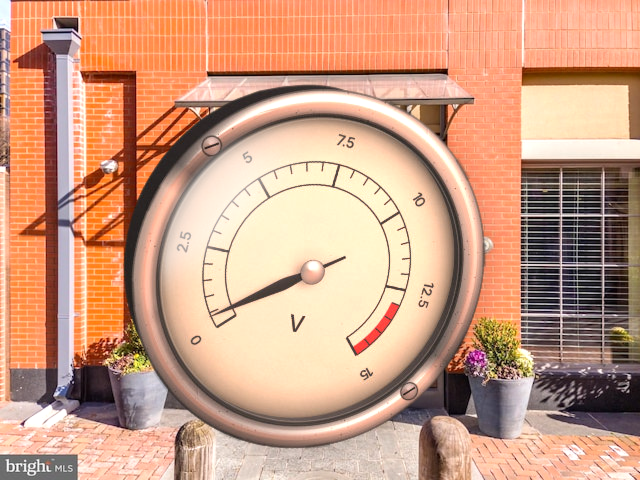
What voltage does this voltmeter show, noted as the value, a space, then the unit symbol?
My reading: 0.5 V
